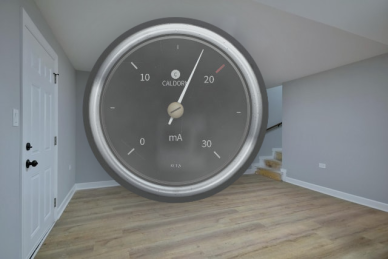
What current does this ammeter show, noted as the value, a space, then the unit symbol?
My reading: 17.5 mA
